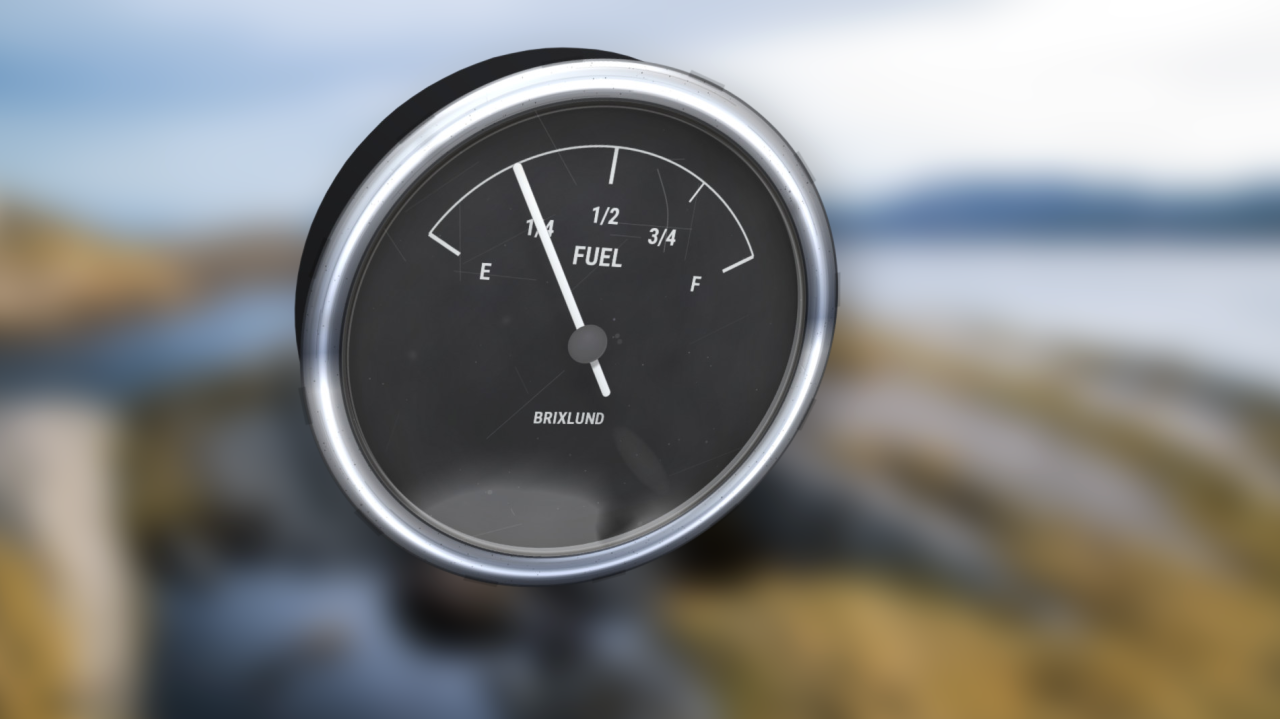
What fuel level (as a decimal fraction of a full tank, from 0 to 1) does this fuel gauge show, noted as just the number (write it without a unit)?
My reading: 0.25
